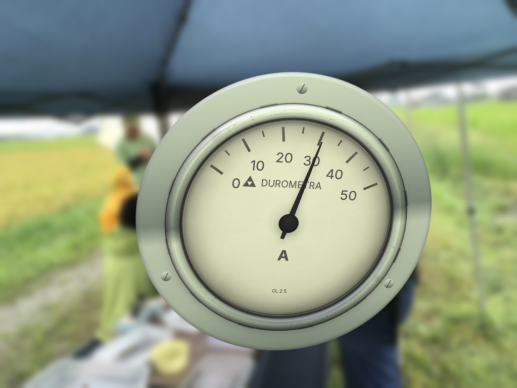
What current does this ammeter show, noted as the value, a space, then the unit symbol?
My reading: 30 A
